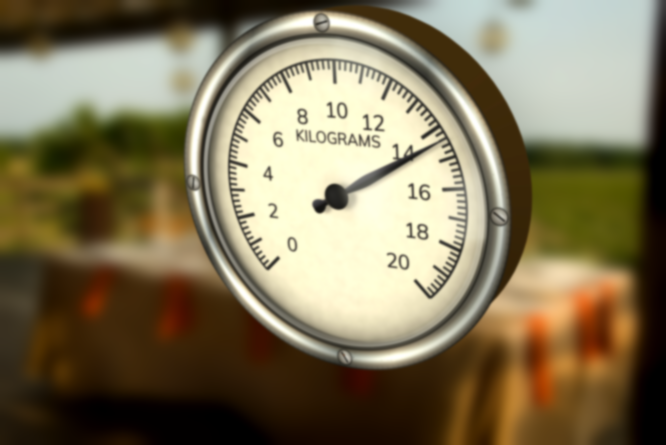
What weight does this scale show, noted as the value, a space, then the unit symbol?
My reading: 14.4 kg
